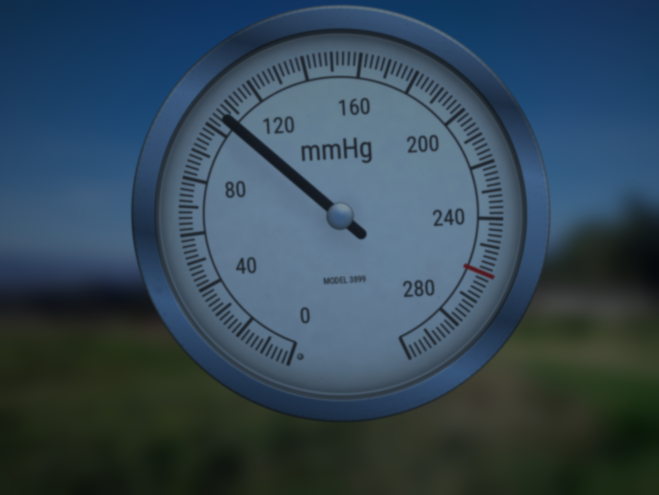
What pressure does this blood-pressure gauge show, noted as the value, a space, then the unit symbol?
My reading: 106 mmHg
